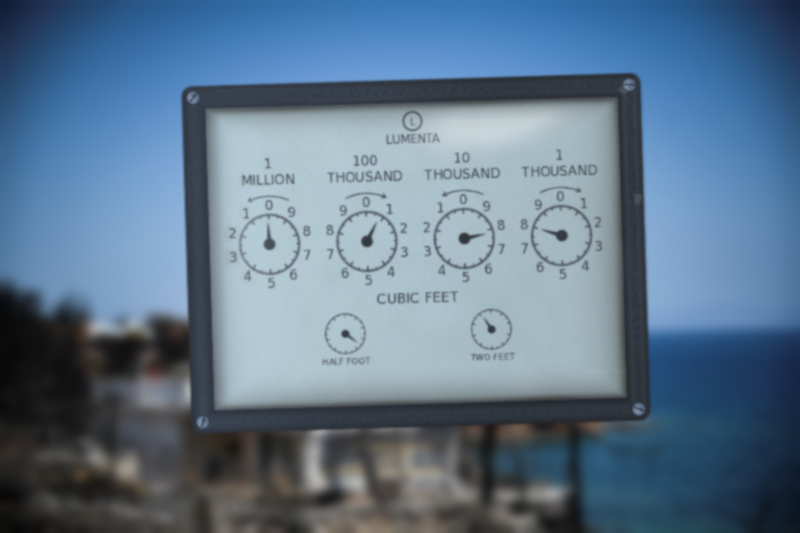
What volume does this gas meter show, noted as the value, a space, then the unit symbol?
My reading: 7800 ft³
